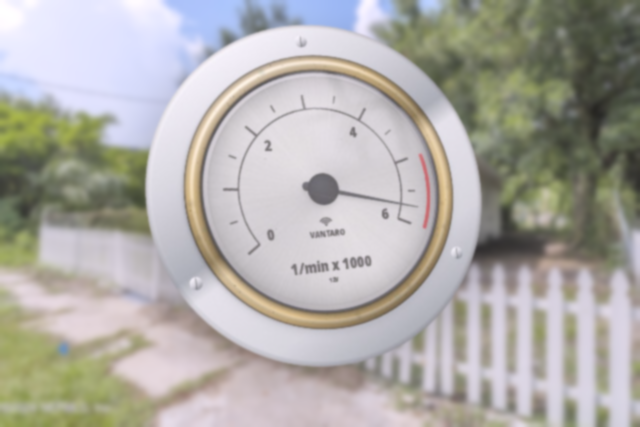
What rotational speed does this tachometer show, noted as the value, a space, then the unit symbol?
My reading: 5750 rpm
